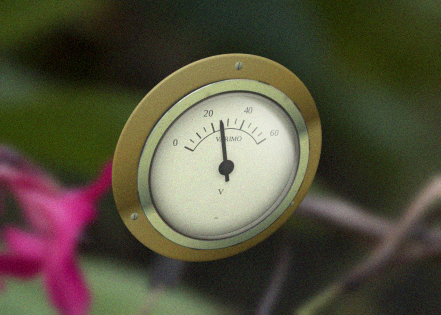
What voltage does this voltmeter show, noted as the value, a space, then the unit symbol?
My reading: 25 V
